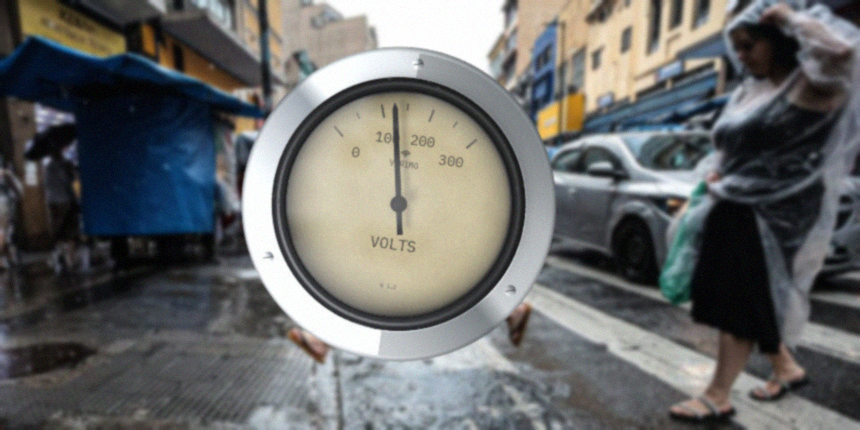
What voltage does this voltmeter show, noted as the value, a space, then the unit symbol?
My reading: 125 V
